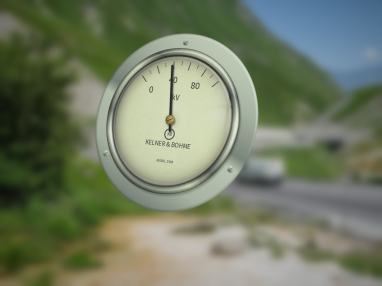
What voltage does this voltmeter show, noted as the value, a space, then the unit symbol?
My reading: 40 kV
